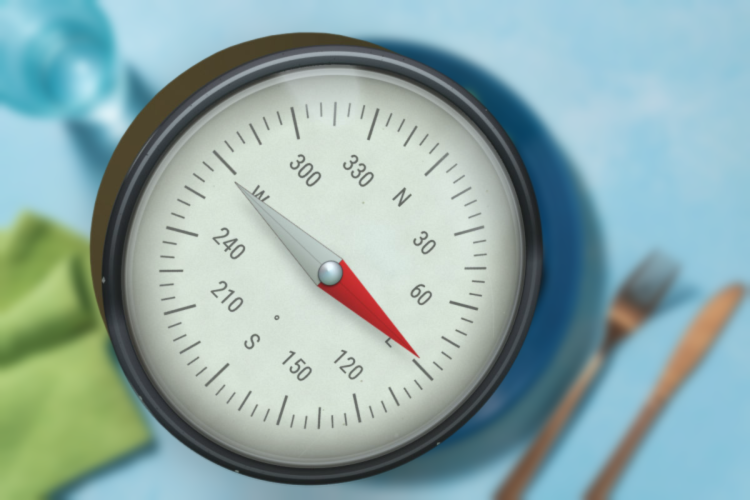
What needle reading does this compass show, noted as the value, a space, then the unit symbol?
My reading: 87.5 °
